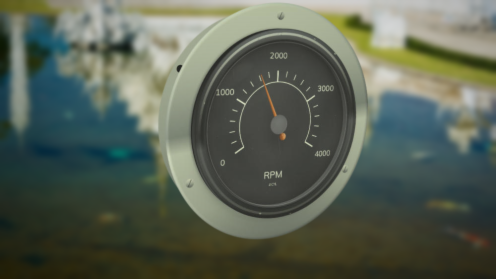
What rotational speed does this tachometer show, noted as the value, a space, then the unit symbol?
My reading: 1600 rpm
